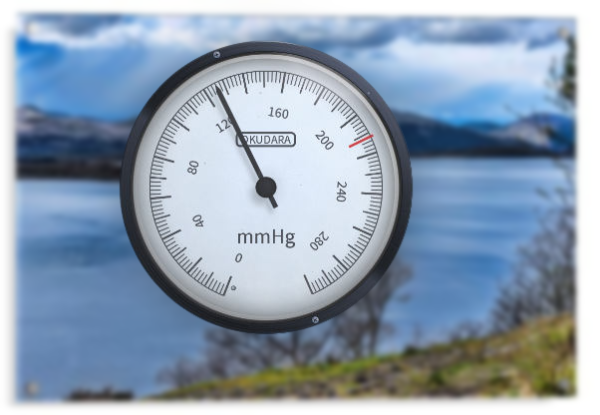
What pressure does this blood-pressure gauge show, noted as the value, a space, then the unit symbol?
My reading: 126 mmHg
